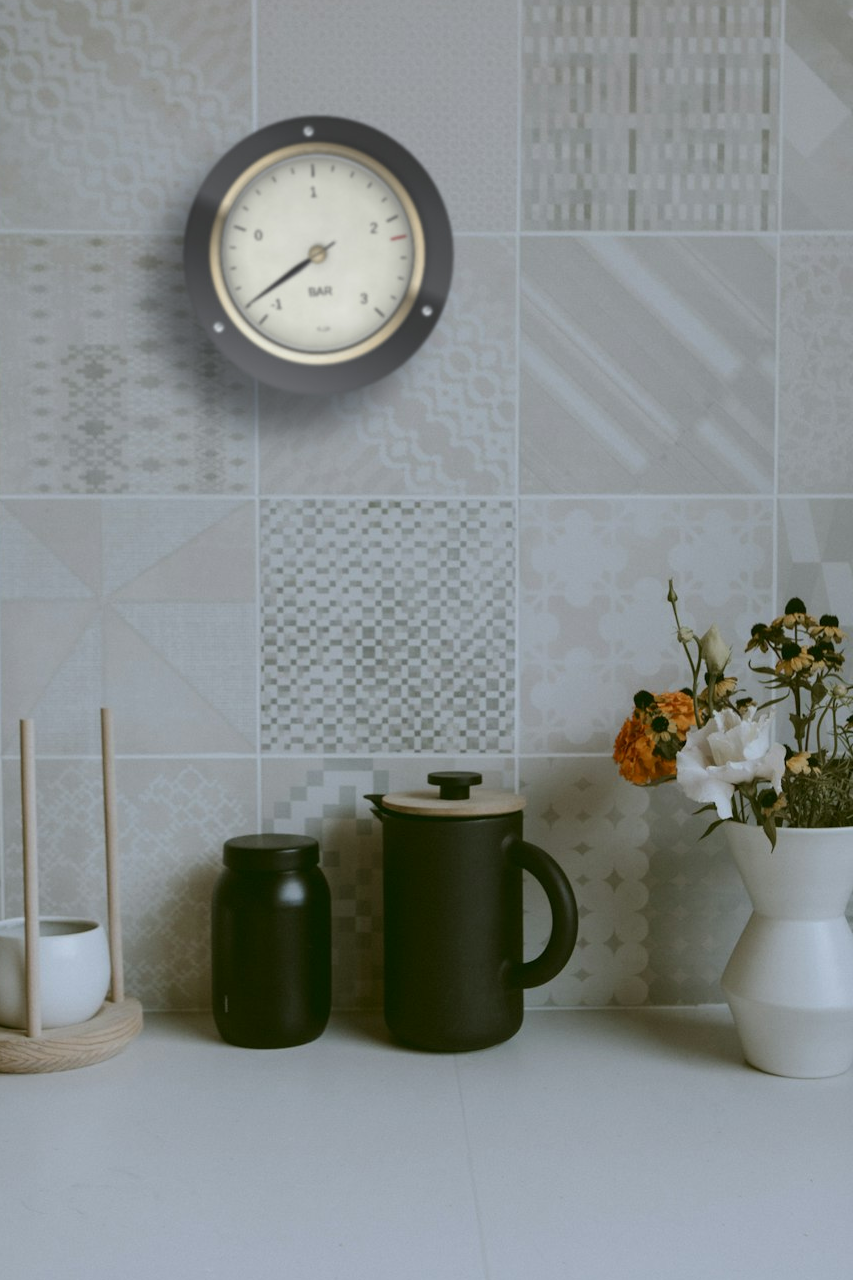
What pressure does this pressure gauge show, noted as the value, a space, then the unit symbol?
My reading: -0.8 bar
